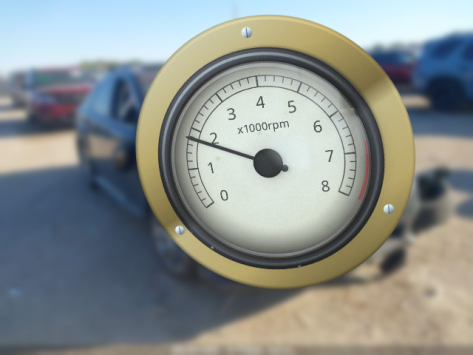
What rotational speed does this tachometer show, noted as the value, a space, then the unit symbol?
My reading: 1800 rpm
